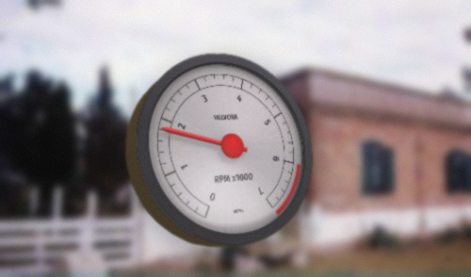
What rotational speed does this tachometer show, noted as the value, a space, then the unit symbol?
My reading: 1800 rpm
